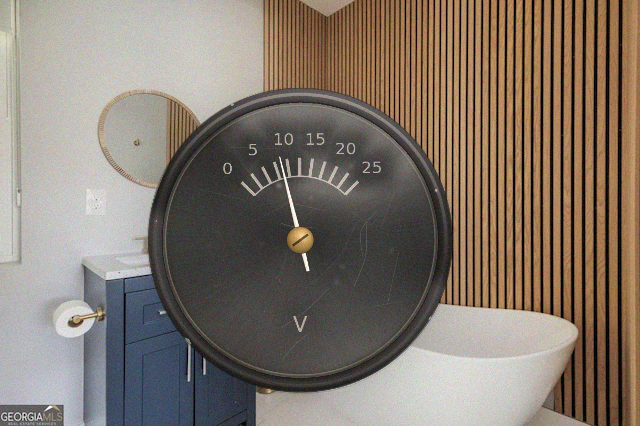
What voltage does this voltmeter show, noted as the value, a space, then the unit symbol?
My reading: 8.75 V
